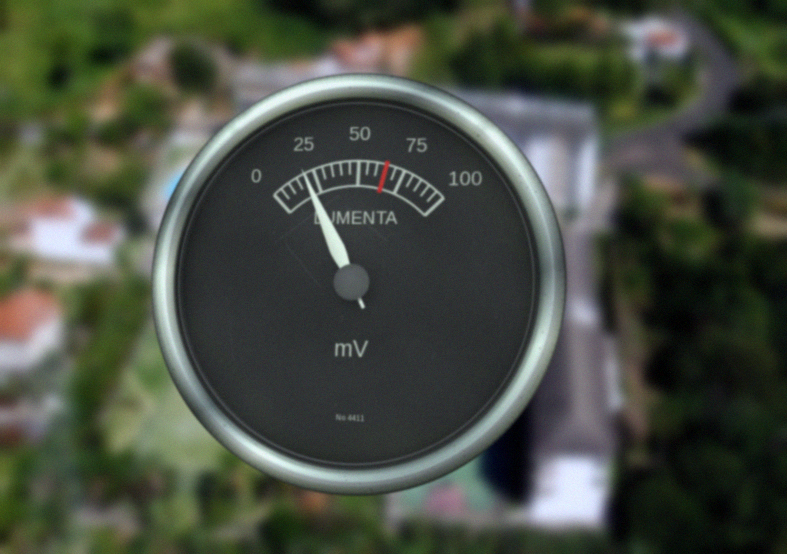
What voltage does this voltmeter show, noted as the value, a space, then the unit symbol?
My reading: 20 mV
